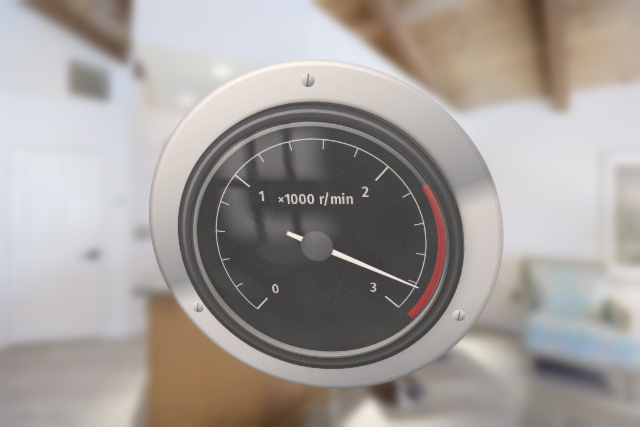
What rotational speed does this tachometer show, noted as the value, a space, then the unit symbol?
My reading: 2800 rpm
